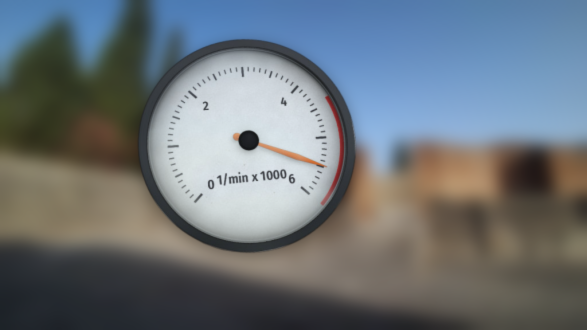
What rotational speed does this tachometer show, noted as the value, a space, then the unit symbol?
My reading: 5500 rpm
